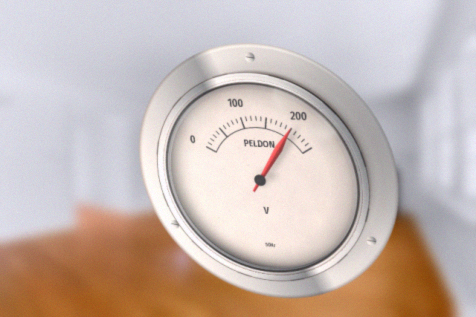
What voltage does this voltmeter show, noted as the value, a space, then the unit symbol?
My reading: 200 V
